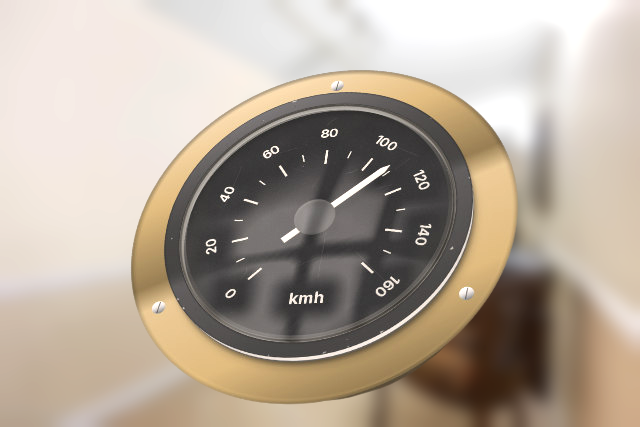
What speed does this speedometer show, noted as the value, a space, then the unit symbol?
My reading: 110 km/h
